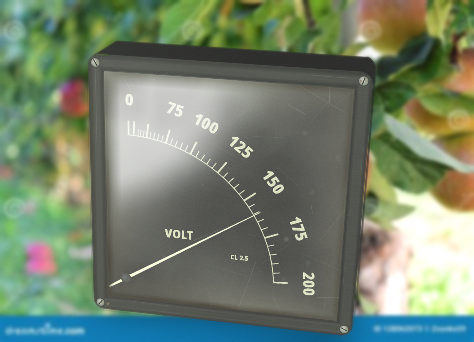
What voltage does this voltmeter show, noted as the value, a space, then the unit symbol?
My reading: 160 V
